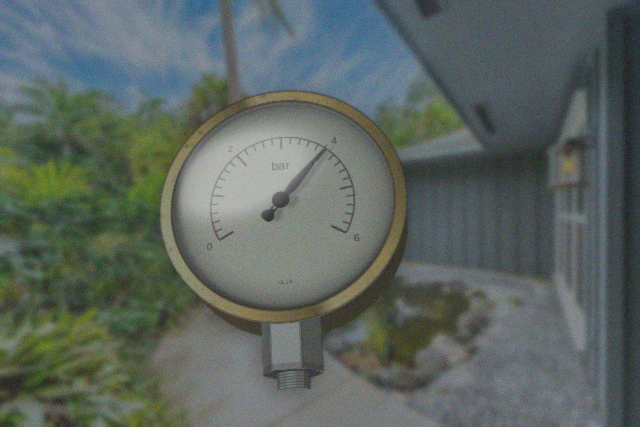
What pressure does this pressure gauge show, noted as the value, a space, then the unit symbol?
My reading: 4 bar
